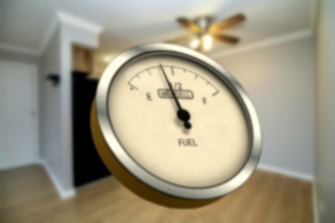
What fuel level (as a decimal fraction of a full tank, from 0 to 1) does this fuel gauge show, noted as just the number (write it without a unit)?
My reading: 0.375
